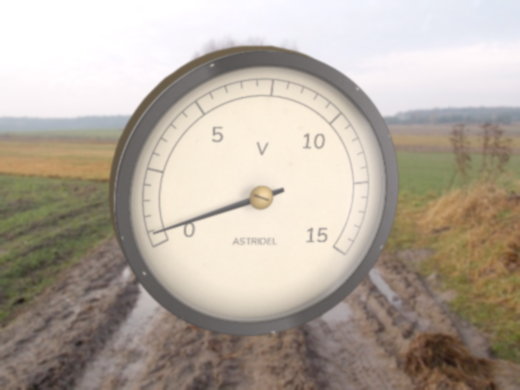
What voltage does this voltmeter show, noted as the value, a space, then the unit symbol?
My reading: 0.5 V
